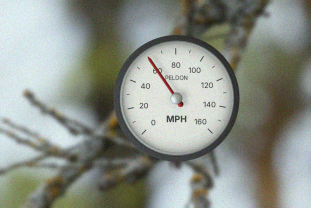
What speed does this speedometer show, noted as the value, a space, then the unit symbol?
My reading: 60 mph
